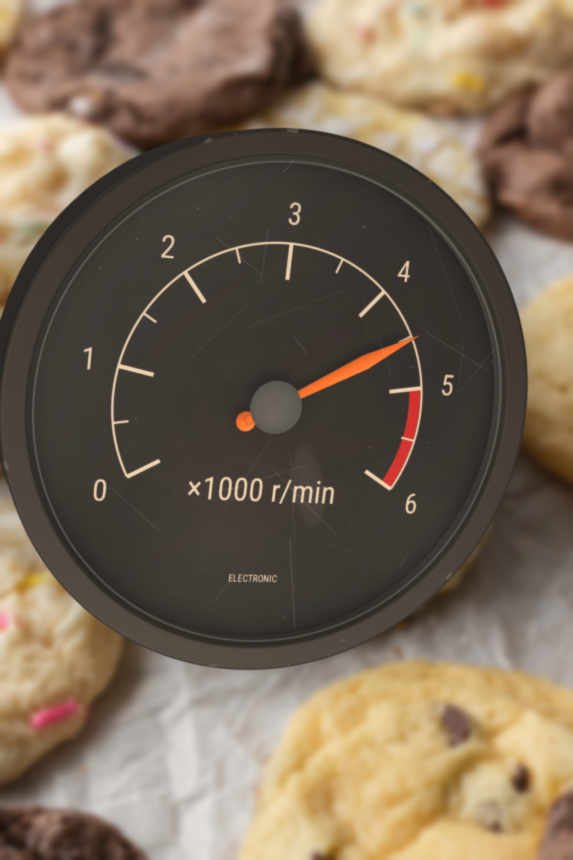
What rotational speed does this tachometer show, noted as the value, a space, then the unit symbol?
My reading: 4500 rpm
